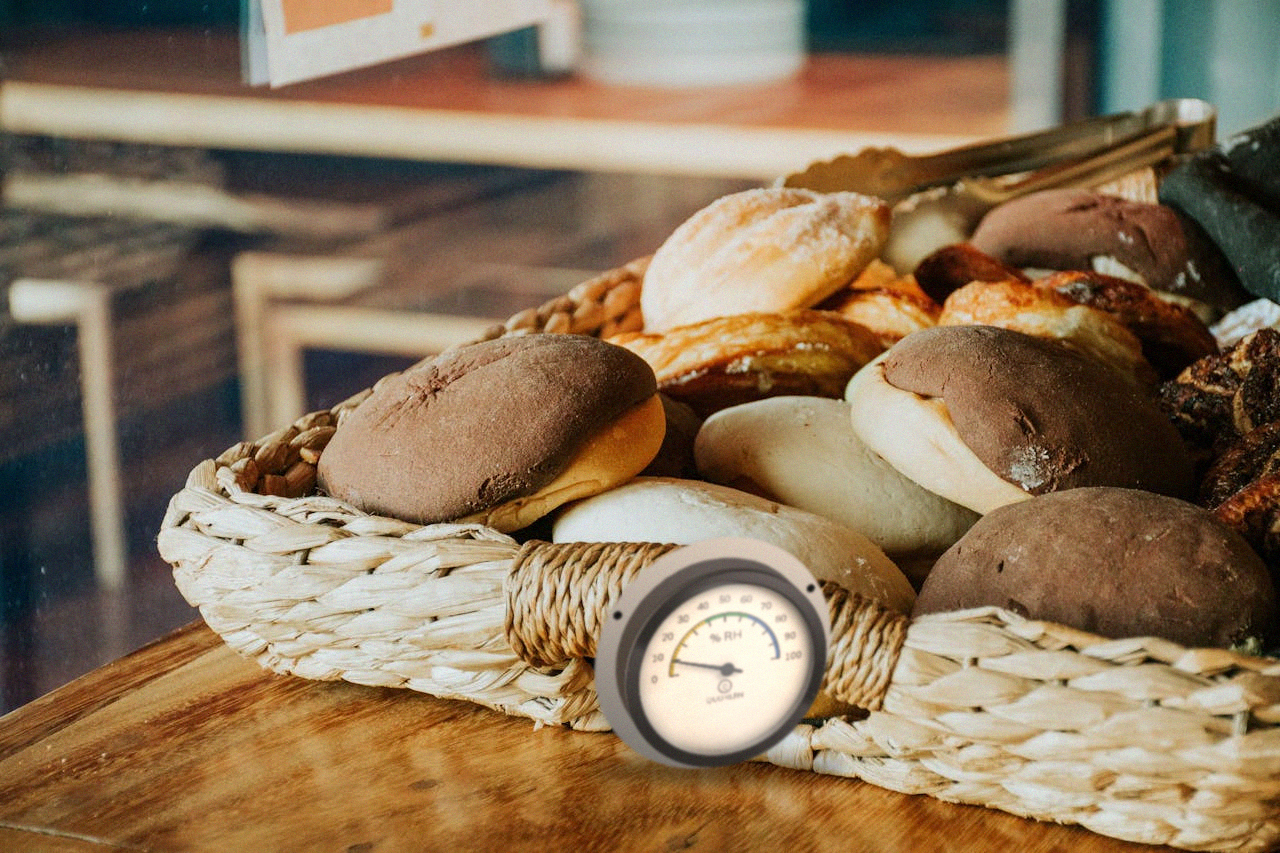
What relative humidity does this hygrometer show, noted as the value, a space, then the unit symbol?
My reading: 10 %
